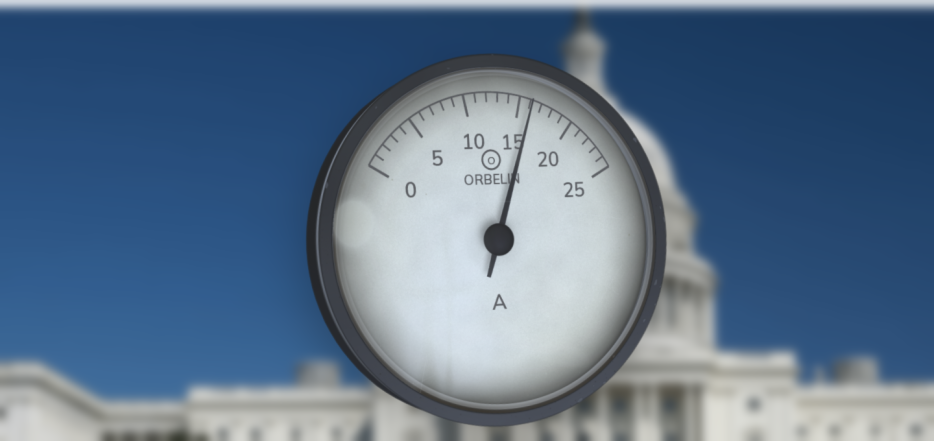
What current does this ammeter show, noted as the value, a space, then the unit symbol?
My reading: 16 A
